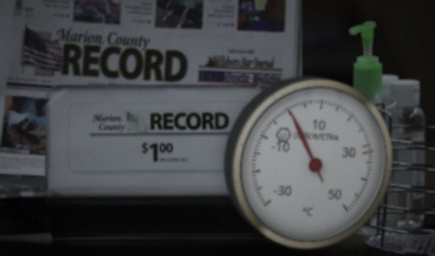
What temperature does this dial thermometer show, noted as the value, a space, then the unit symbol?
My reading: 0 °C
